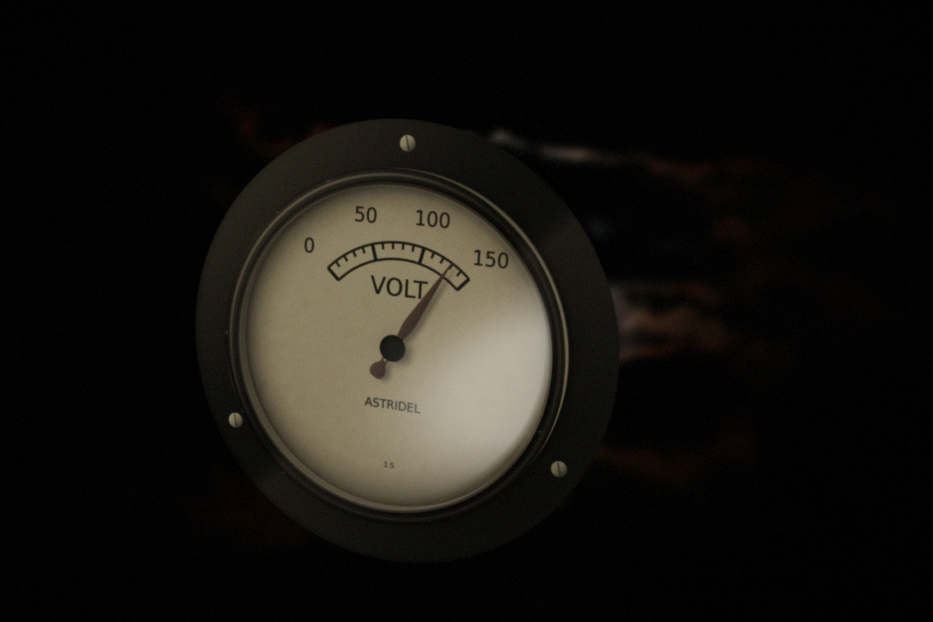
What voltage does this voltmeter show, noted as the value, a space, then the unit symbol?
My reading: 130 V
